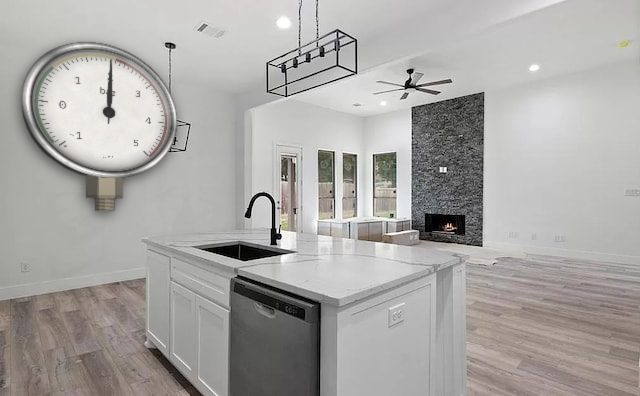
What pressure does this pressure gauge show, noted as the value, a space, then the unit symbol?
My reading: 2 bar
